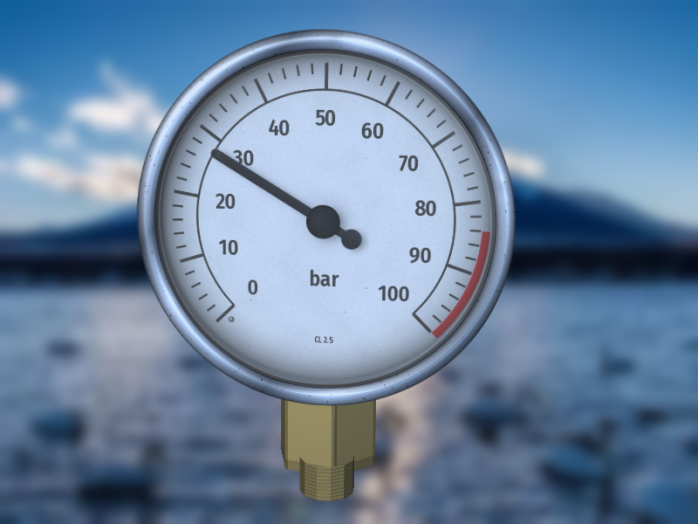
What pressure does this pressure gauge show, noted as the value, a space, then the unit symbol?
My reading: 28 bar
